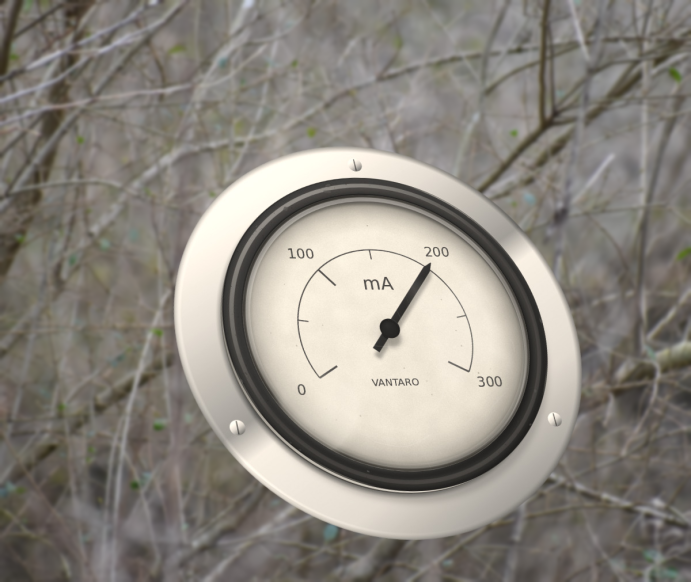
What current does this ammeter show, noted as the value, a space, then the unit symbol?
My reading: 200 mA
